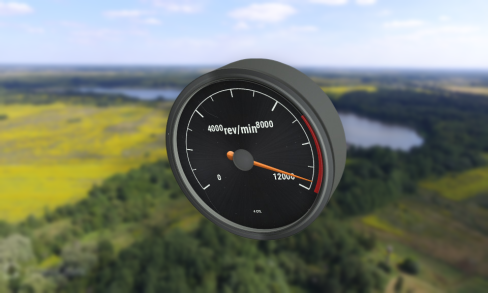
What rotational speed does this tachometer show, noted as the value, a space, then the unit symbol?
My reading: 11500 rpm
